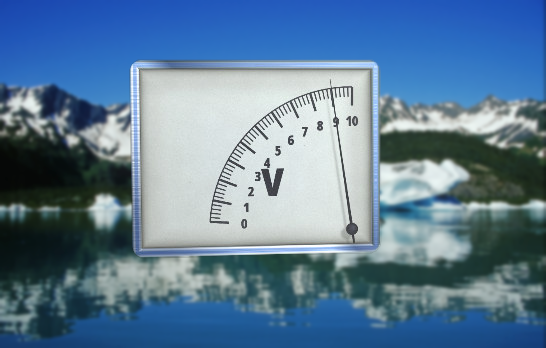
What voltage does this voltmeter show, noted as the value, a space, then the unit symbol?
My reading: 9 V
